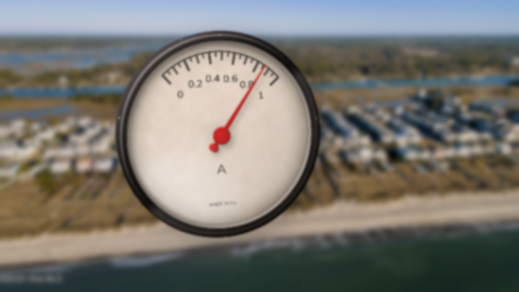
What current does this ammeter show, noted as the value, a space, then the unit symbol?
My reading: 0.85 A
